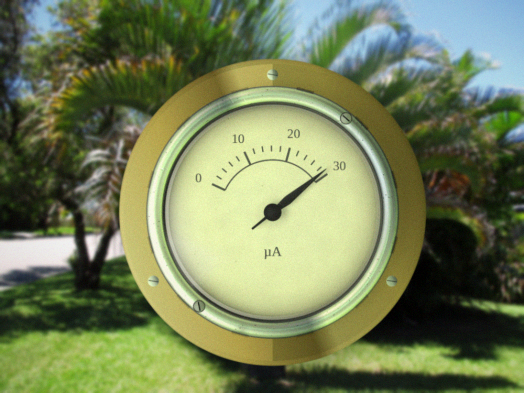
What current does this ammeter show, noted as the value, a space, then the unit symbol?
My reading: 29 µA
